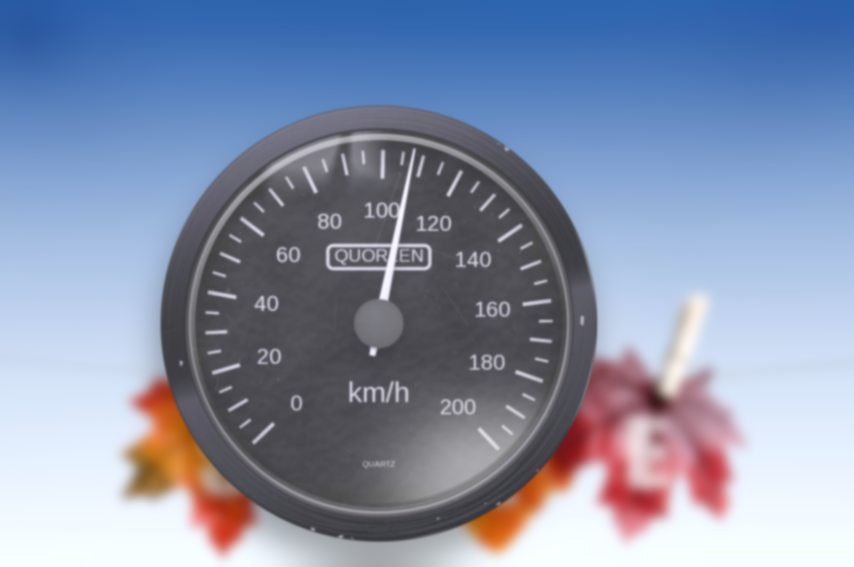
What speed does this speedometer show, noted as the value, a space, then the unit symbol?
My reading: 107.5 km/h
